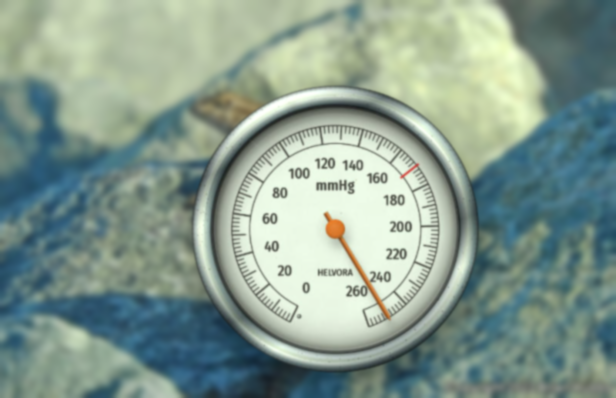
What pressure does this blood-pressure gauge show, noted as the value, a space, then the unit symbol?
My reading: 250 mmHg
